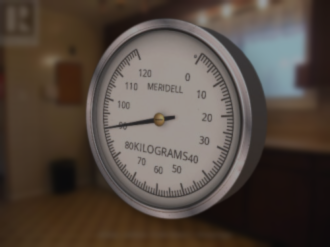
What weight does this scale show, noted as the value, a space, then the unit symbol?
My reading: 90 kg
